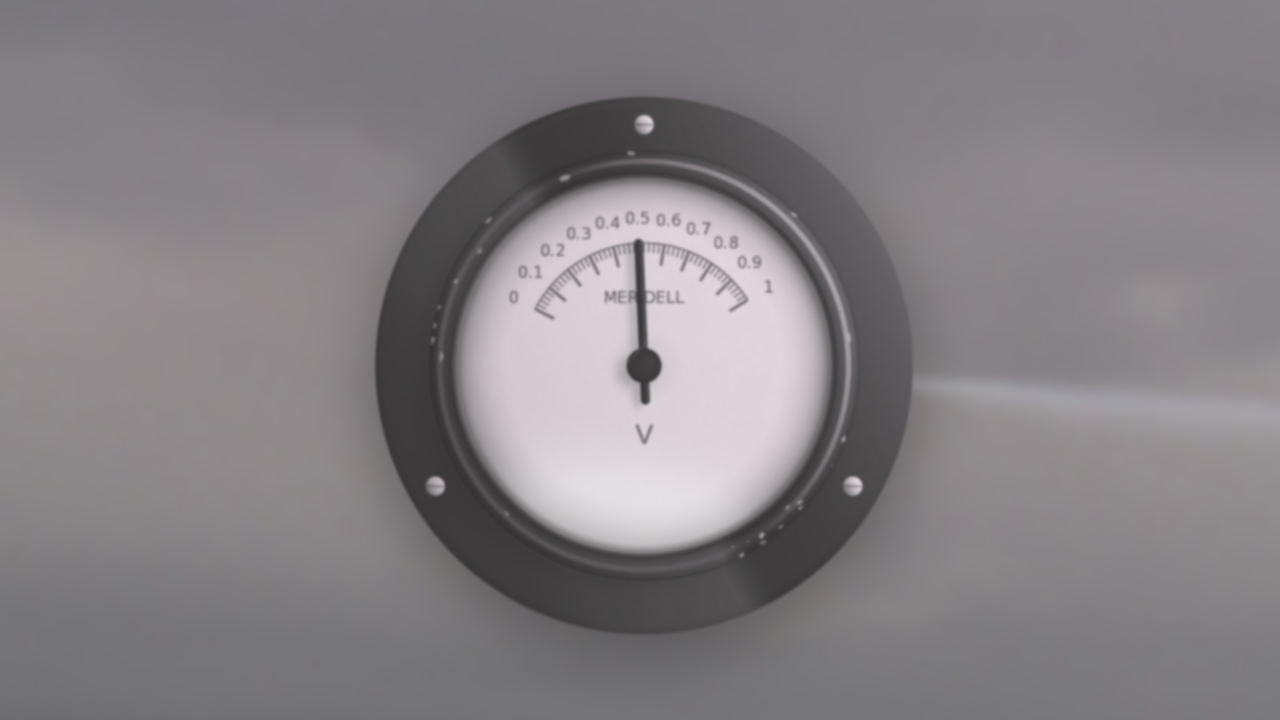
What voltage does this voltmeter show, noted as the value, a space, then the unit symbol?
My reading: 0.5 V
